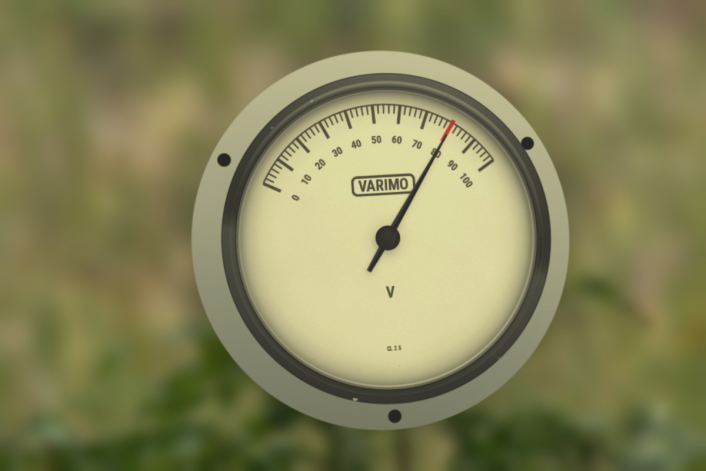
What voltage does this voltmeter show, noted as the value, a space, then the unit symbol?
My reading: 80 V
